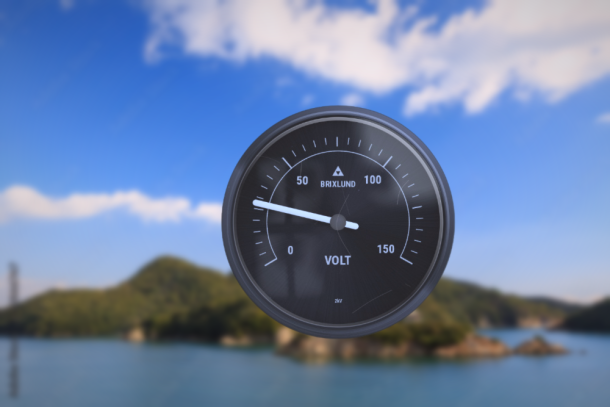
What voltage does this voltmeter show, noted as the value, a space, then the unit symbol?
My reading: 27.5 V
